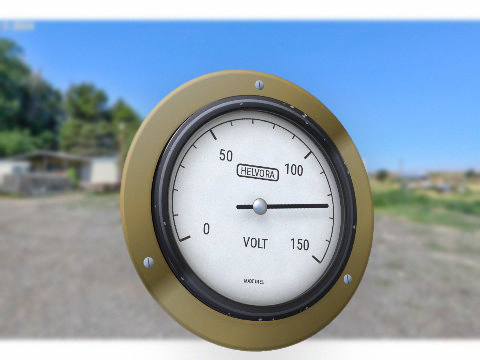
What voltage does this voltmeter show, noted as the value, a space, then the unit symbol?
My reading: 125 V
